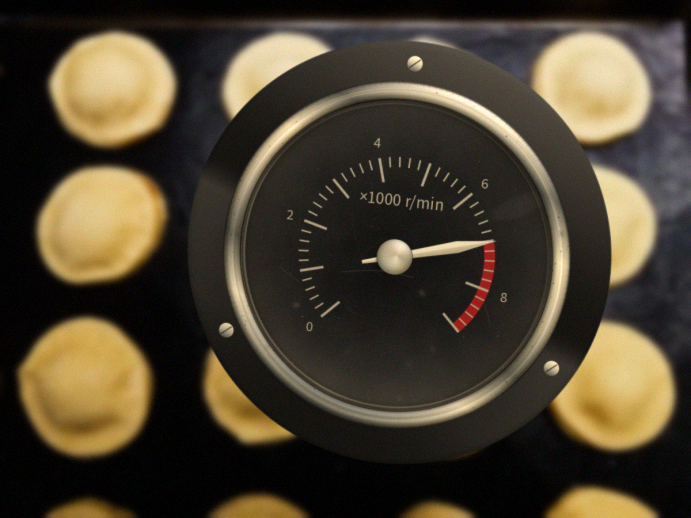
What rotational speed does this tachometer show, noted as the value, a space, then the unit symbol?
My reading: 7000 rpm
